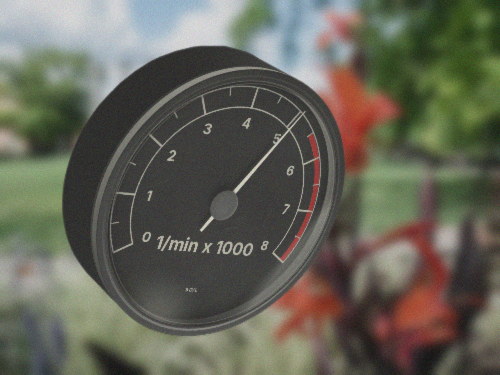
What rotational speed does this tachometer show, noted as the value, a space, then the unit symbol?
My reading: 5000 rpm
